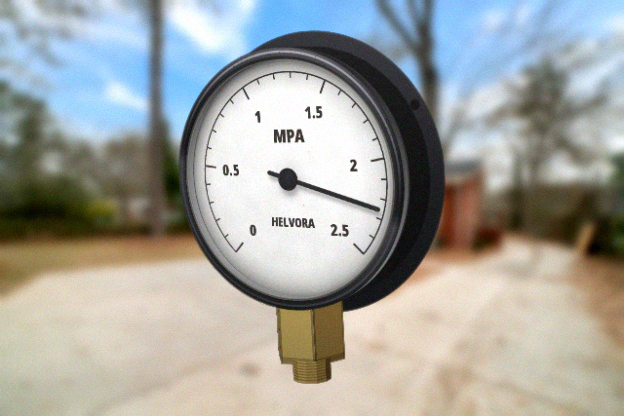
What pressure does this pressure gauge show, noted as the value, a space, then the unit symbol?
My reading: 2.25 MPa
